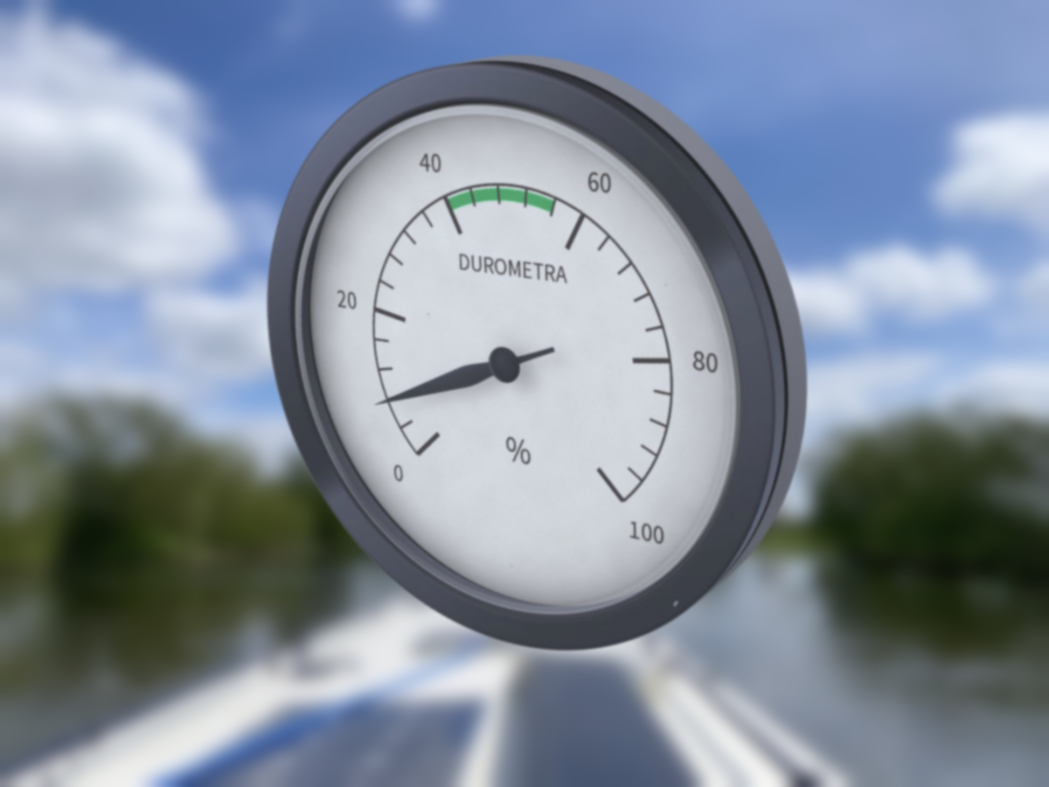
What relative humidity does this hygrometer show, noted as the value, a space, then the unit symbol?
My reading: 8 %
